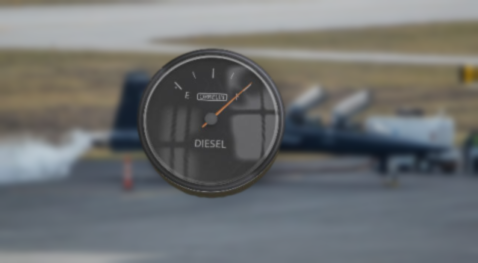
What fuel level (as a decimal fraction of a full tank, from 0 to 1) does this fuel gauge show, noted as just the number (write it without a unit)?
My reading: 1
